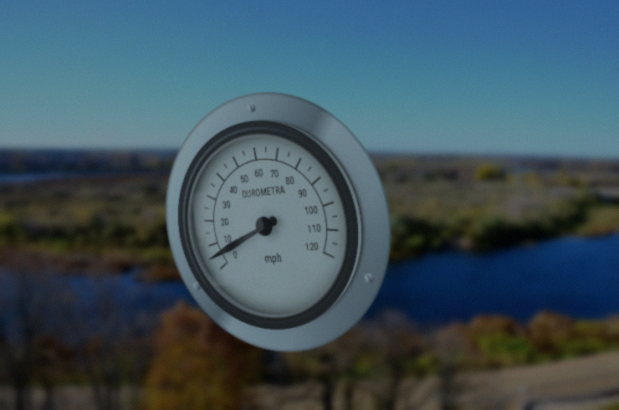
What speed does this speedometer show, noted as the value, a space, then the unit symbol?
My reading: 5 mph
